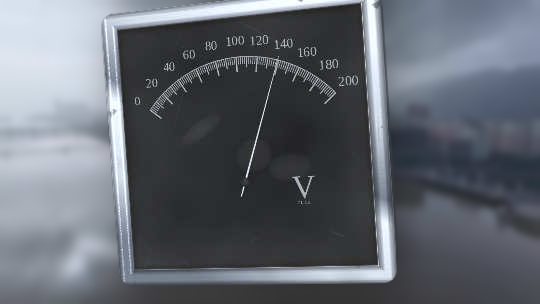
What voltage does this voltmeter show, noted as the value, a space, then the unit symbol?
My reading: 140 V
